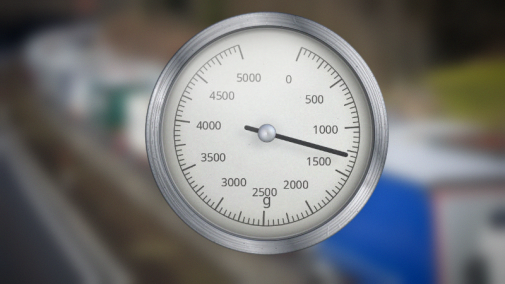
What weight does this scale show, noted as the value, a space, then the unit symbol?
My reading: 1300 g
